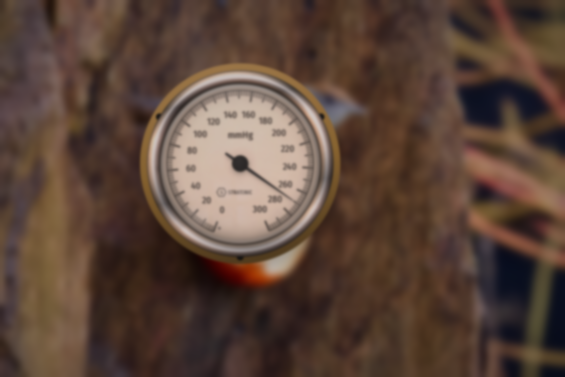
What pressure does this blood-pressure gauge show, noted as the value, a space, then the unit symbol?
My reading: 270 mmHg
